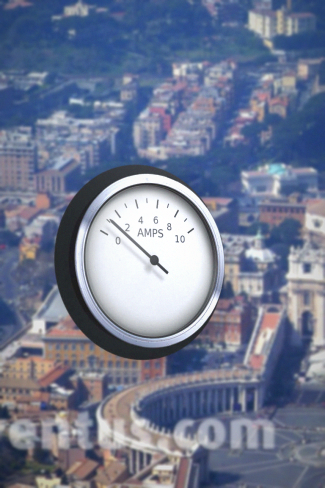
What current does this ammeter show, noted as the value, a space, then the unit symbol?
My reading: 1 A
